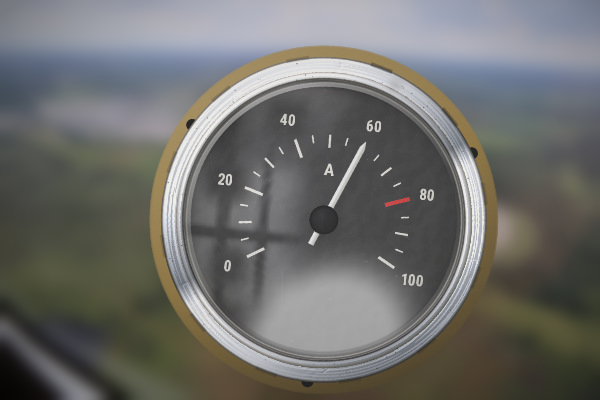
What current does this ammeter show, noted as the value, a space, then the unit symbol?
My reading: 60 A
